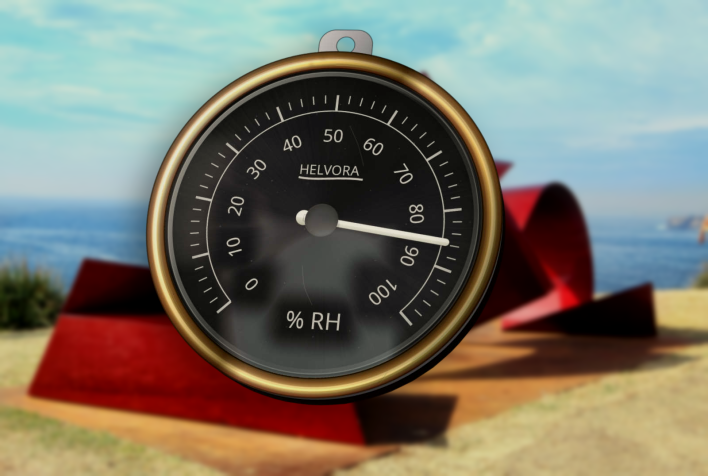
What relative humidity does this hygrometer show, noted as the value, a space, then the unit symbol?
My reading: 86 %
